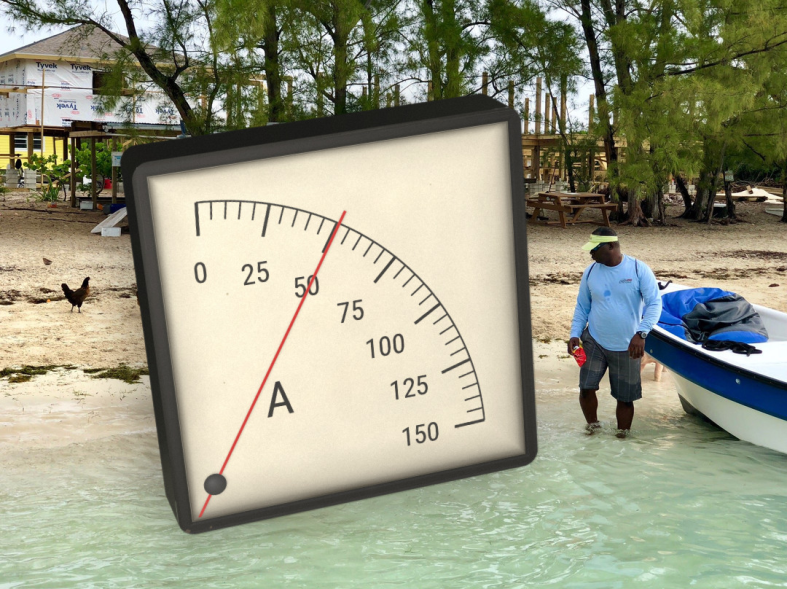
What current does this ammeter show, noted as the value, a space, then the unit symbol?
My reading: 50 A
